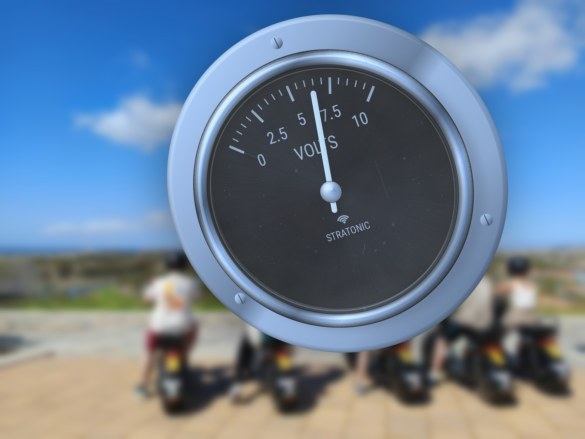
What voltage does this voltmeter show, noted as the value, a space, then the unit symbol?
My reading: 6.5 V
